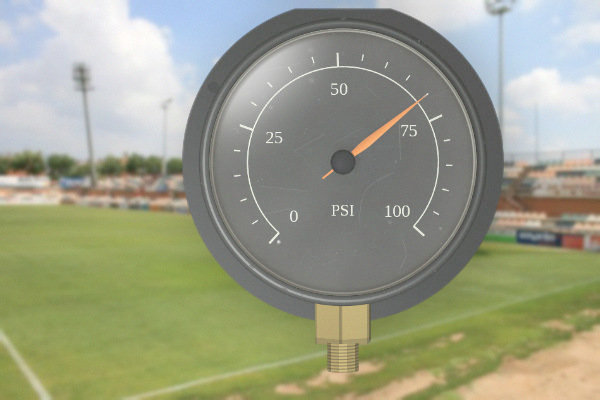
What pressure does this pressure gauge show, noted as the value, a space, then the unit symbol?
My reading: 70 psi
